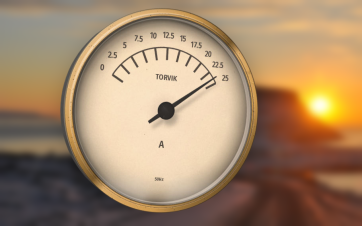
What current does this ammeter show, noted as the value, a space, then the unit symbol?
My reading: 23.75 A
